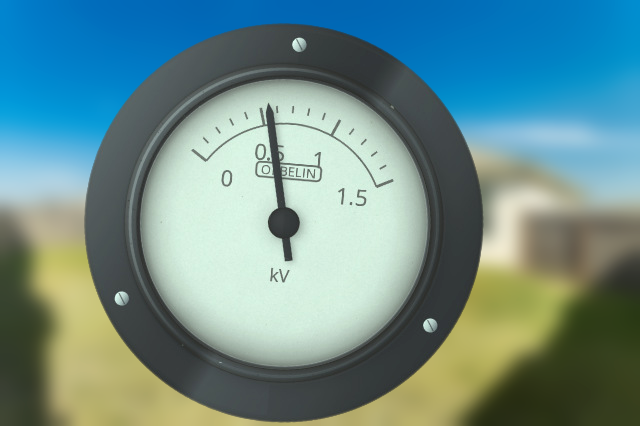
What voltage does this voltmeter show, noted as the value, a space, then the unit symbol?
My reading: 0.55 kV
